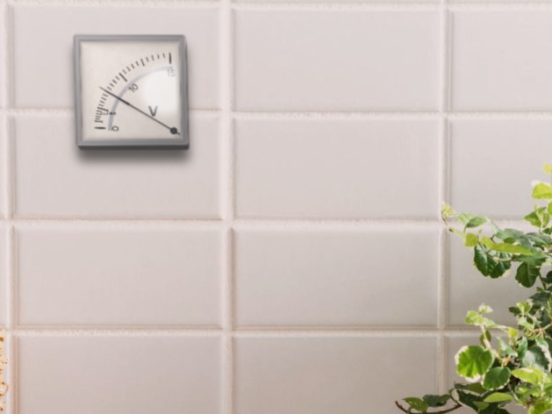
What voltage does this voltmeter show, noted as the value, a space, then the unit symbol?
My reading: 7.5 V
